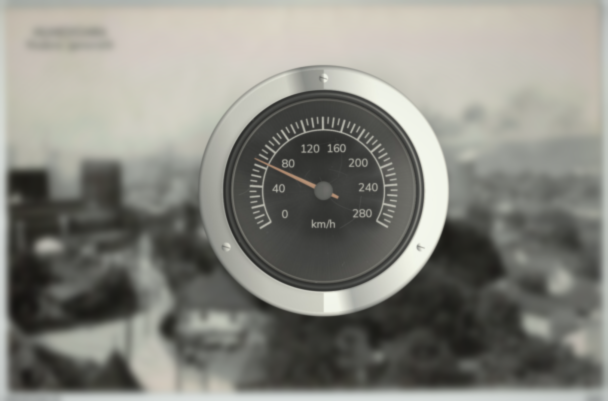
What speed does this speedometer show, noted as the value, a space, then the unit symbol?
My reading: 65 km/h
